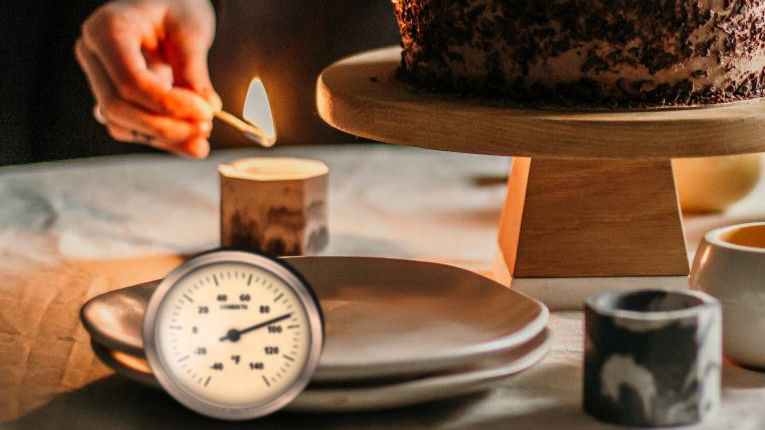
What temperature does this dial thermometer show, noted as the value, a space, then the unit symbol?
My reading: 92 °F
